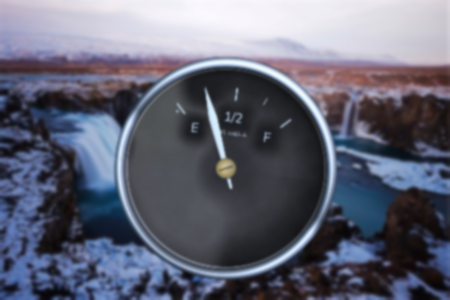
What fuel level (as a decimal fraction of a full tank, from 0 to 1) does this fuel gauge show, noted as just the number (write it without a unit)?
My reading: 0.25
